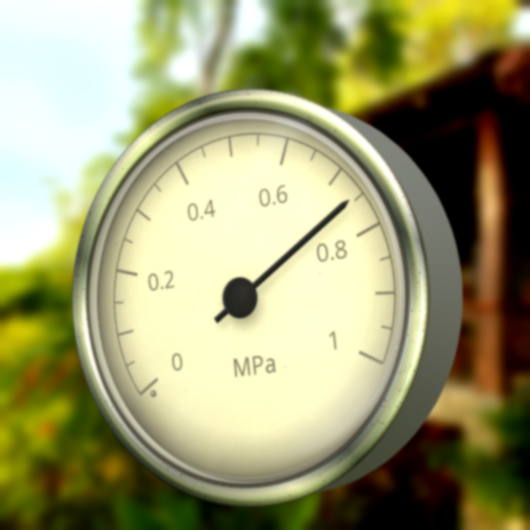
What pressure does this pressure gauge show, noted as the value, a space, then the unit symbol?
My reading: 0.75 MPa
